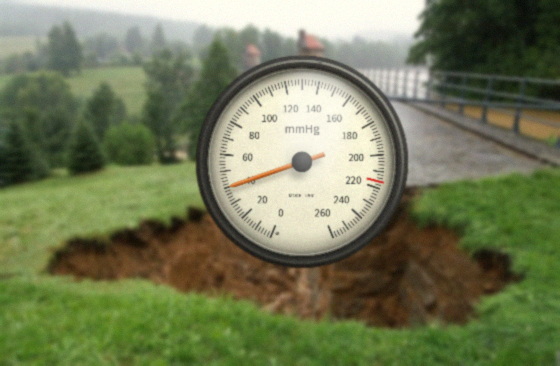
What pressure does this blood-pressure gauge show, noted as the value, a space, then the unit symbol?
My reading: 40 mmHg
